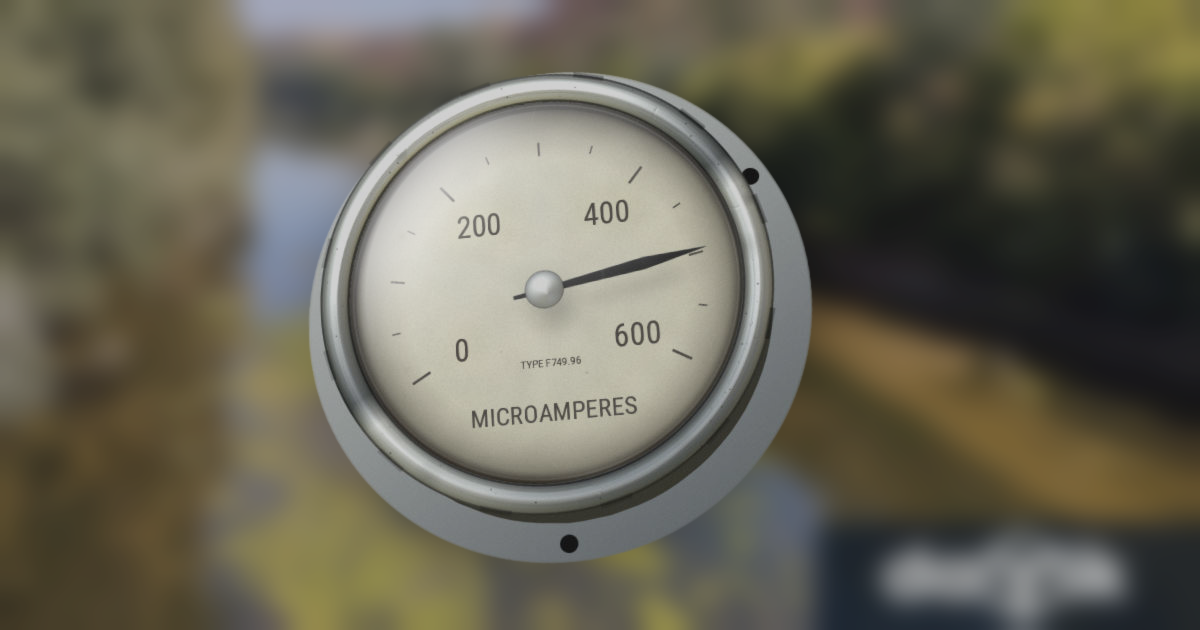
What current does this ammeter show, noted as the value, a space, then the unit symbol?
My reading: 500 µA
